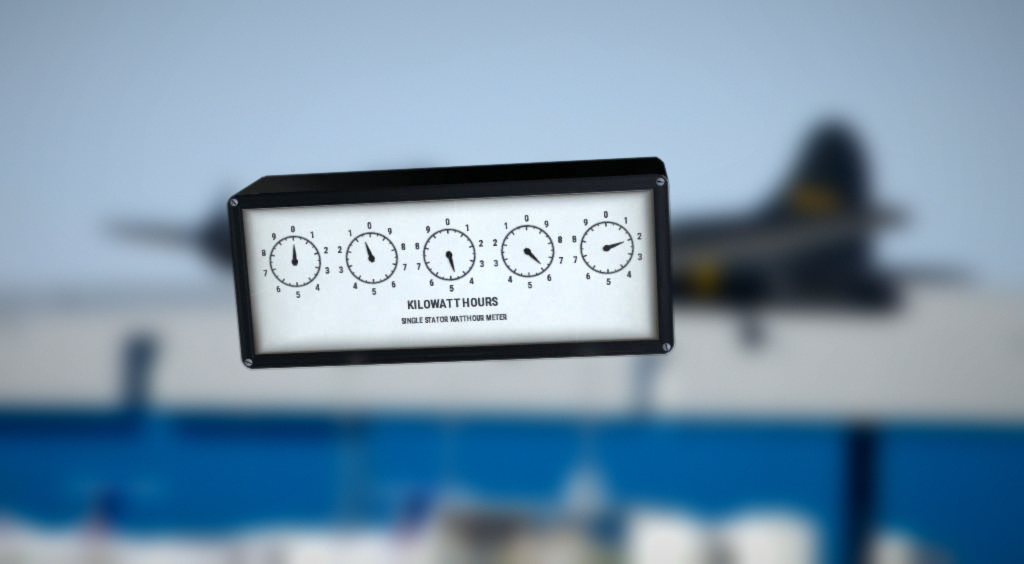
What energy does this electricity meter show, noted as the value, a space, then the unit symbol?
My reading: 462 kWh
